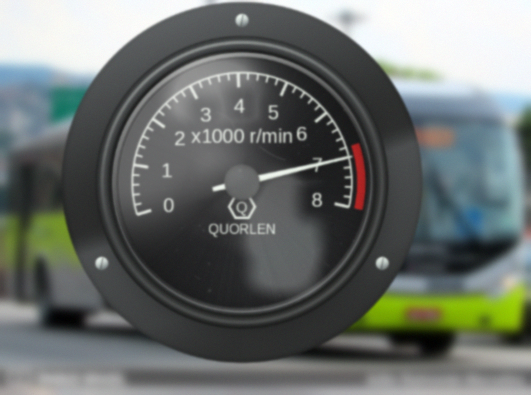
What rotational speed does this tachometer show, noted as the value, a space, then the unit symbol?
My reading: 7000 rpm
